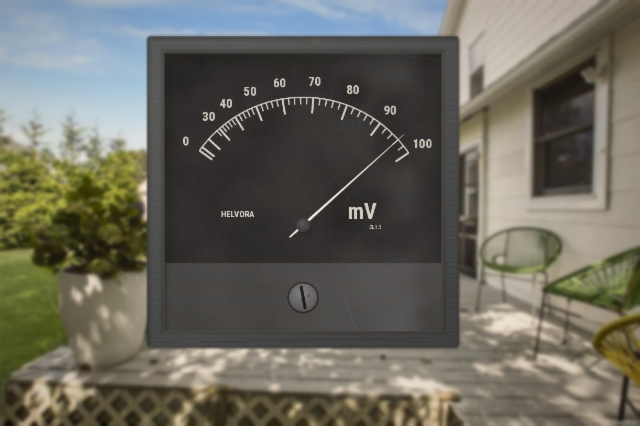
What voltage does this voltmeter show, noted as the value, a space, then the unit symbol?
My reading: 96 mV
